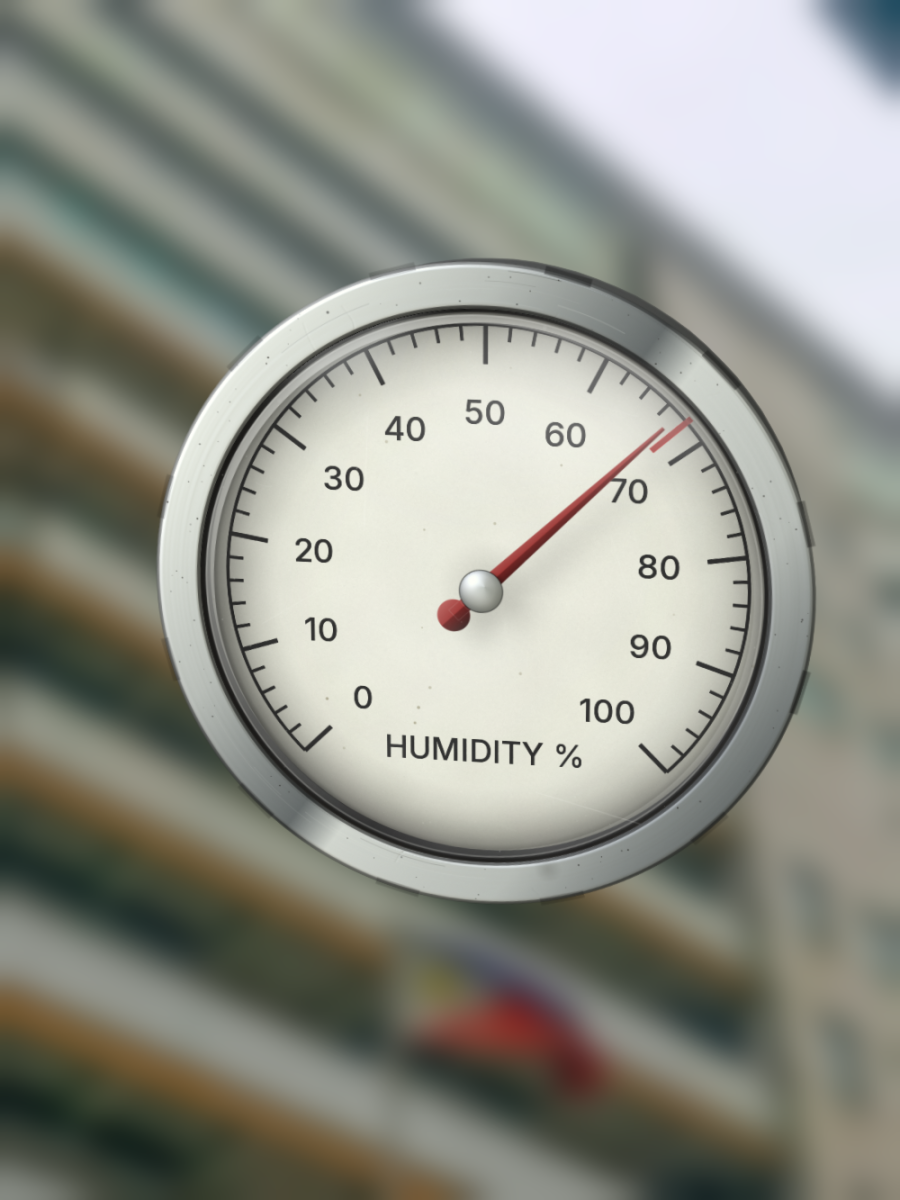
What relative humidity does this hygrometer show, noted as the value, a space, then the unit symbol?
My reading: 67 %
